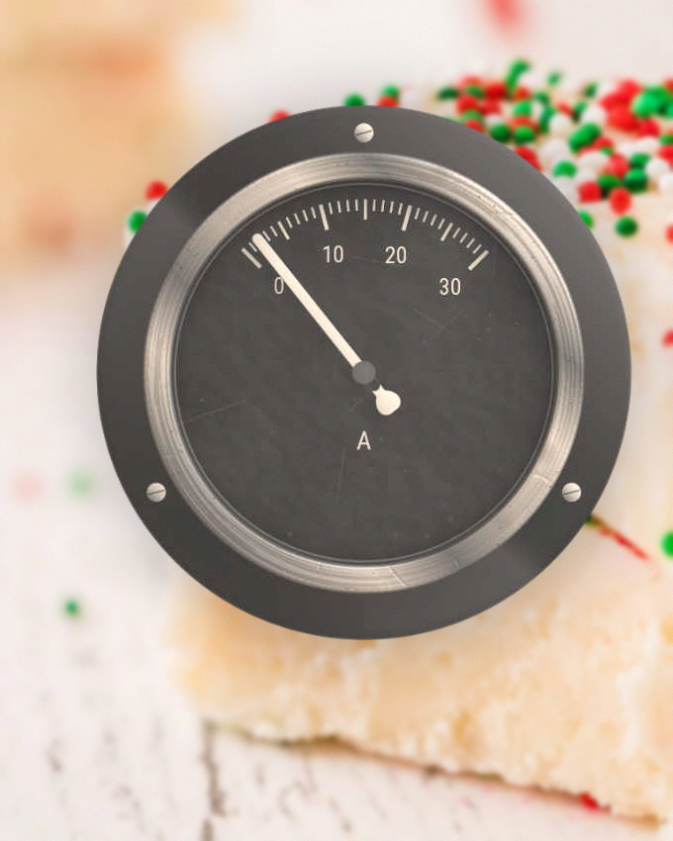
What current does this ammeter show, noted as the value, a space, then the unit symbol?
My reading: 2 A
